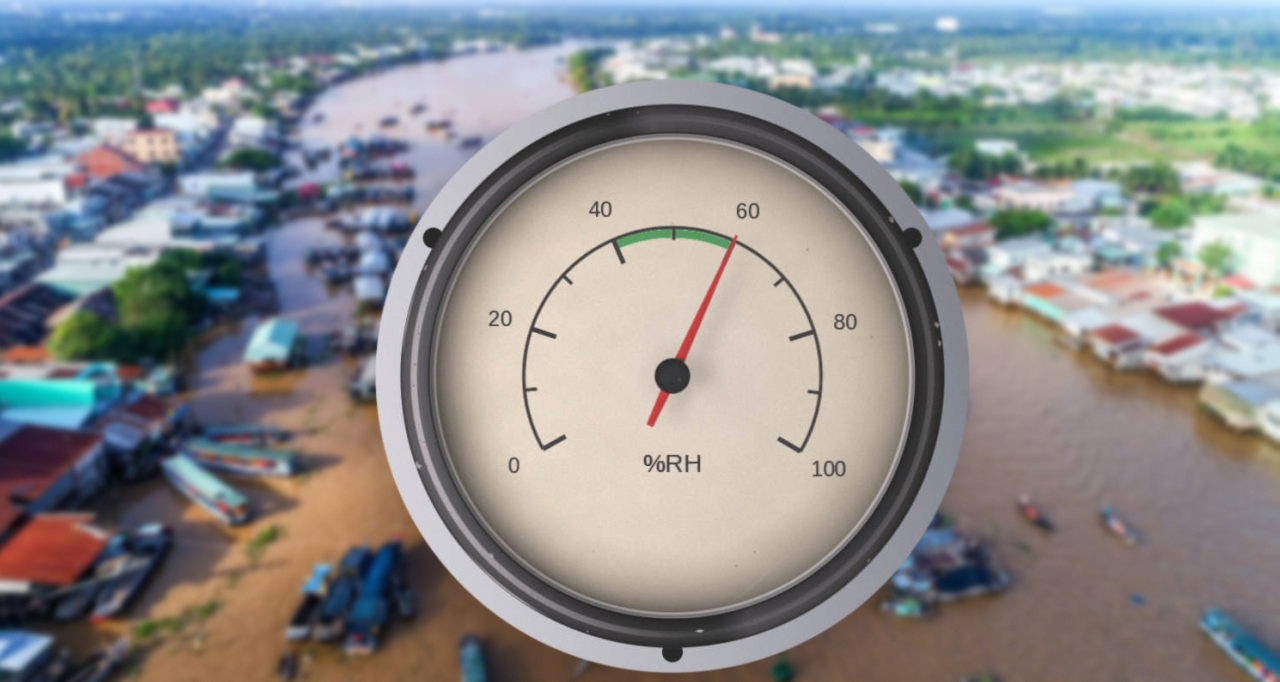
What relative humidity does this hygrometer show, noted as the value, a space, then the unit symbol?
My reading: 60 %
